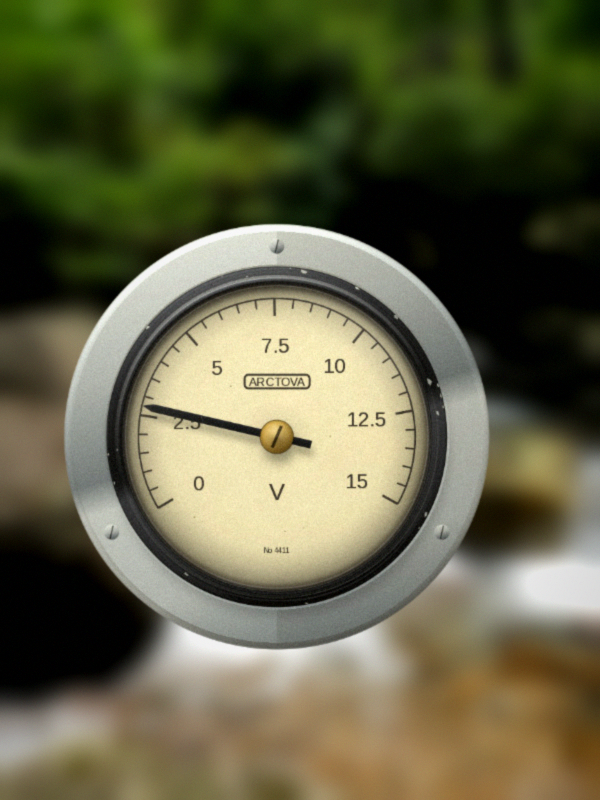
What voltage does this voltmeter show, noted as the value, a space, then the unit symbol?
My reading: 2.75 V
